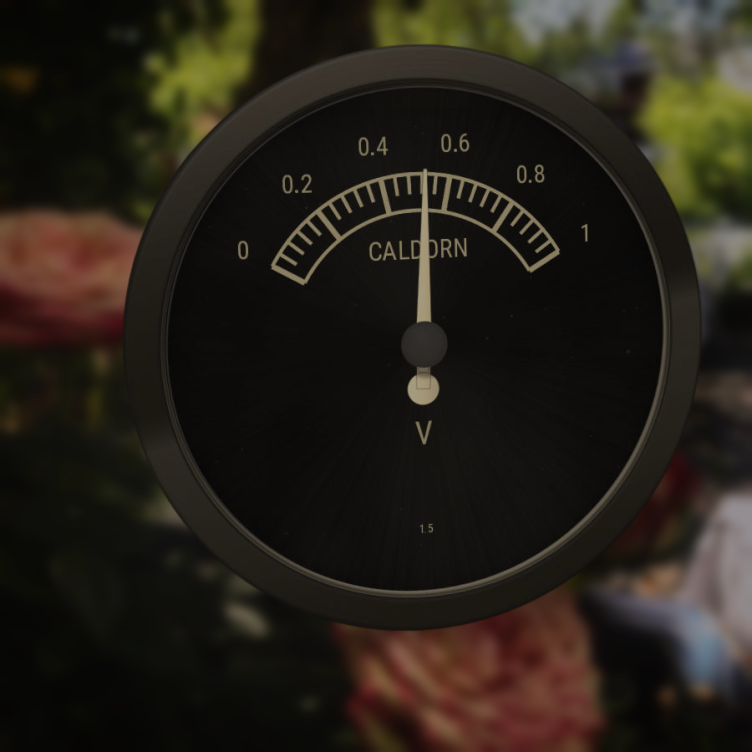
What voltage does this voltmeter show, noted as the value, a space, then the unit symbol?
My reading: 0.52 V
